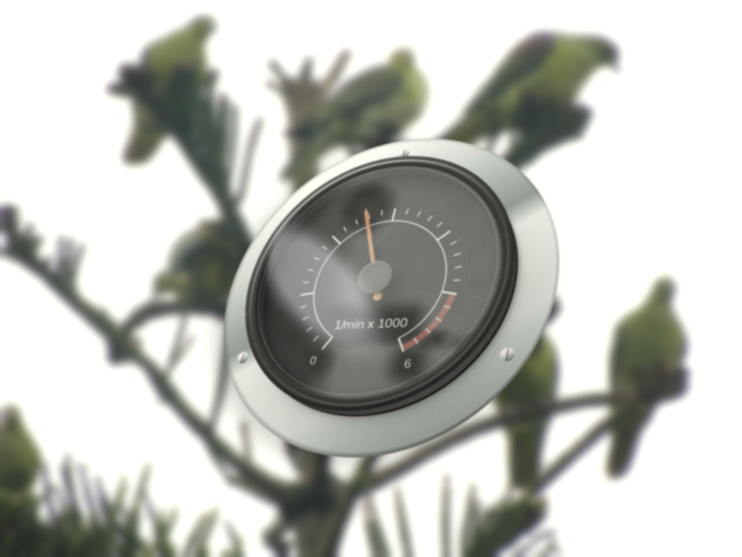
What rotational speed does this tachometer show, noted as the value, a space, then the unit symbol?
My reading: 2600 rpm
